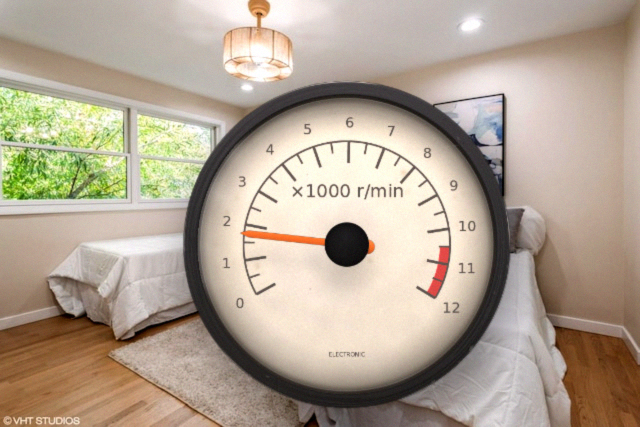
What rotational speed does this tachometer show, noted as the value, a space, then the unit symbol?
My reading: 1750 rpm
